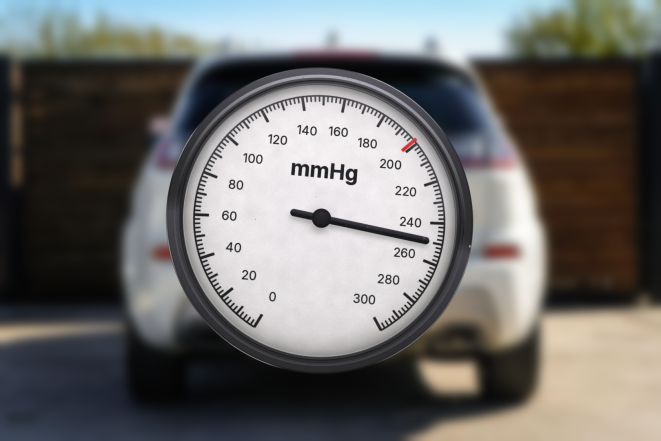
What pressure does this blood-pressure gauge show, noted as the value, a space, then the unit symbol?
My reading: 250 mmHg
